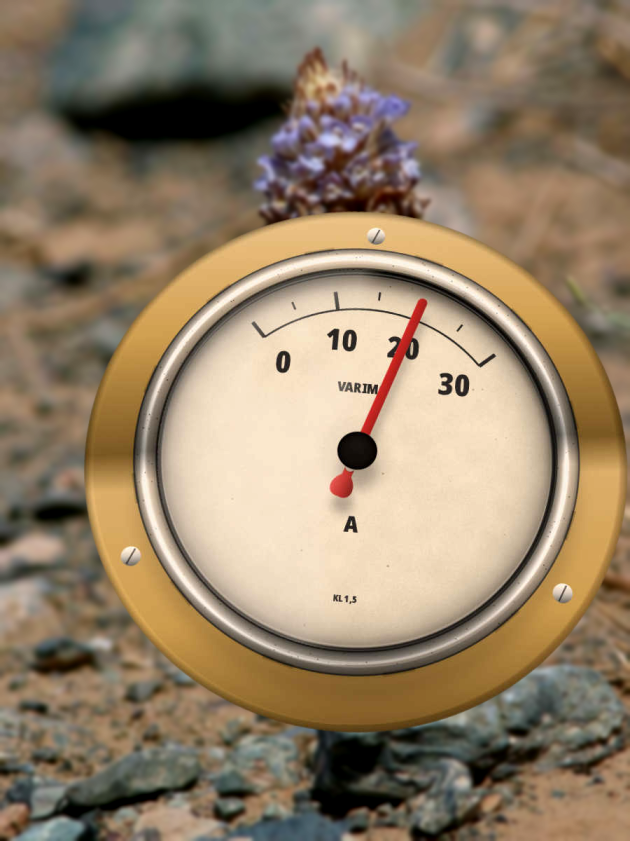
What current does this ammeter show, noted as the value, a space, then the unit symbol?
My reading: 20 A
